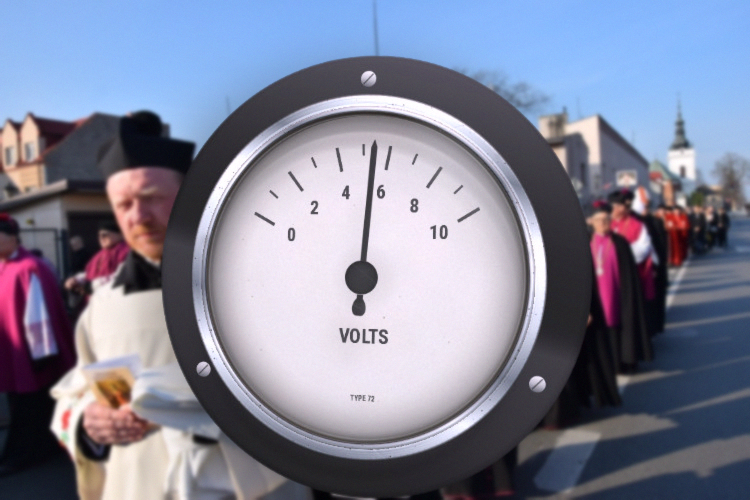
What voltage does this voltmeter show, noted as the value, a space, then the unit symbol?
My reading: 5.5 V
